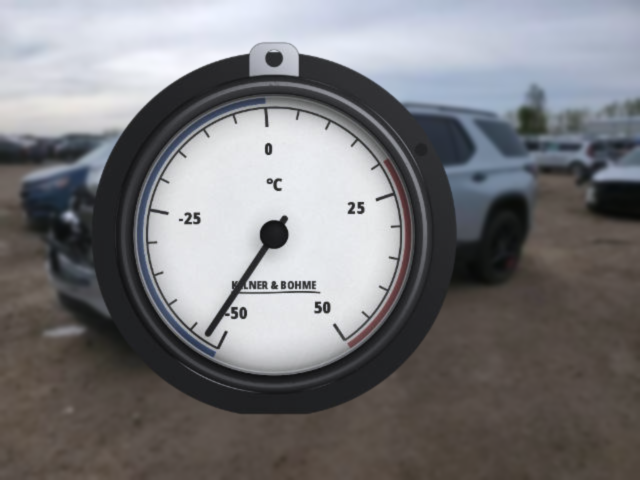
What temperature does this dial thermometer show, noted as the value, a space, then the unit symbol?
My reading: -47.5 °C
